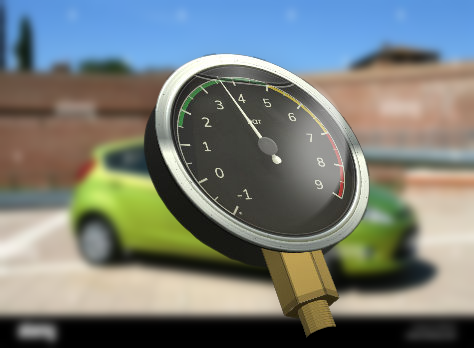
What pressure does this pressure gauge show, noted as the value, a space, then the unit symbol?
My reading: 3.5 bar
